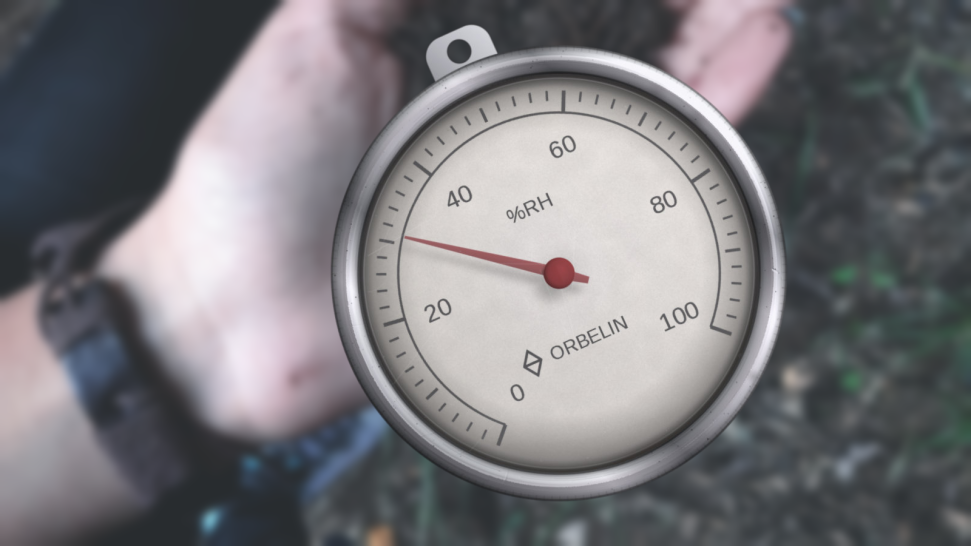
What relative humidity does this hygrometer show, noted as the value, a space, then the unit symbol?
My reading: 31 %
